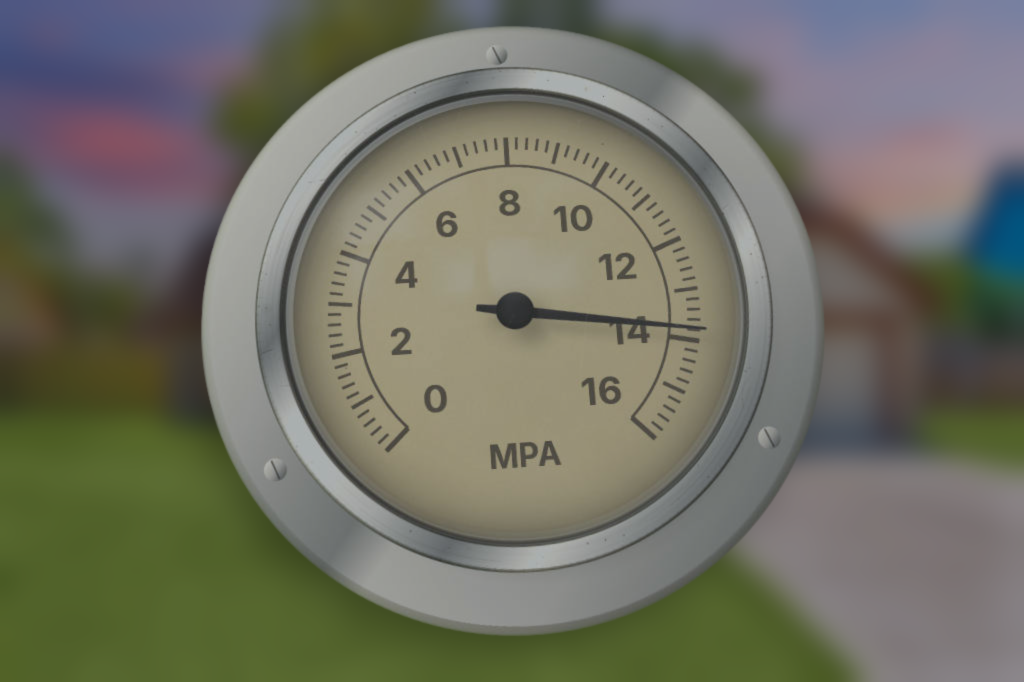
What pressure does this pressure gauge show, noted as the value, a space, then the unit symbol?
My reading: 13.8 MPa
